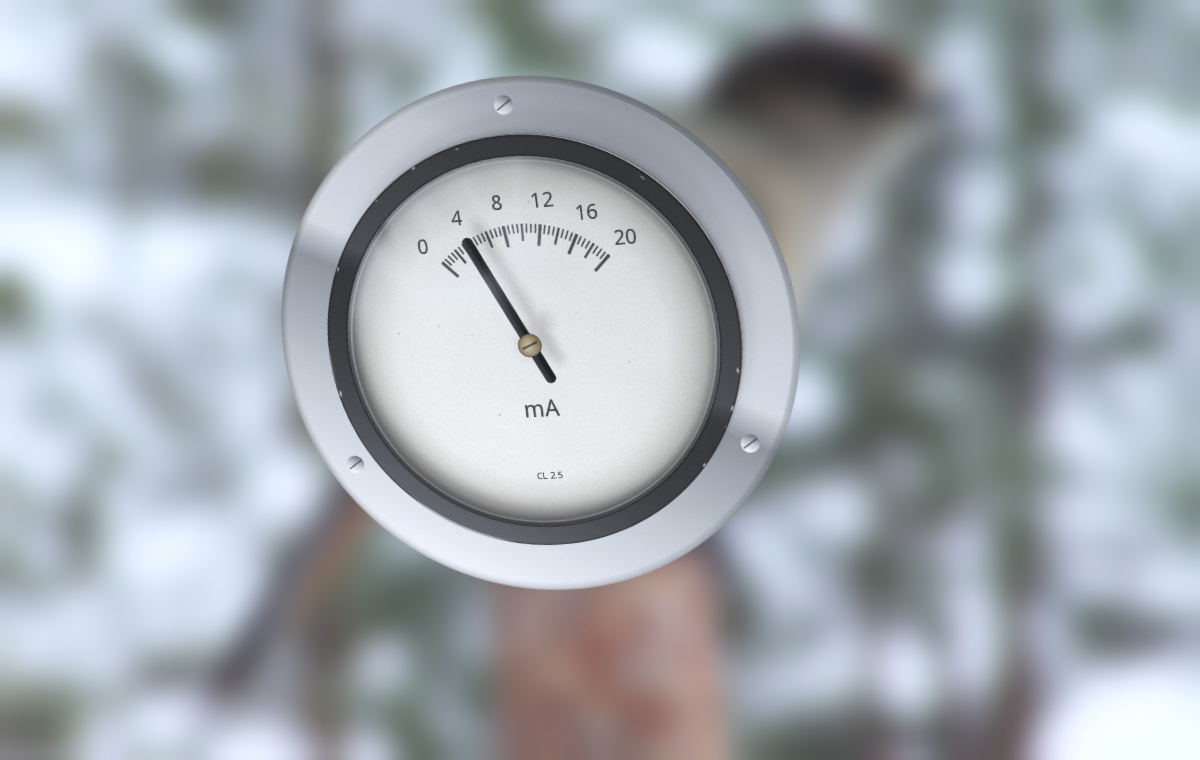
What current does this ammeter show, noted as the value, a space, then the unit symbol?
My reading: 4 mA
